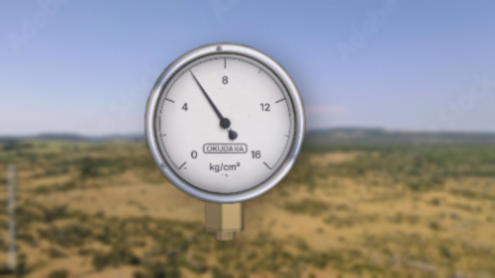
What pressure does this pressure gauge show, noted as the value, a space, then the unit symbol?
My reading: 6 kg/cm²
